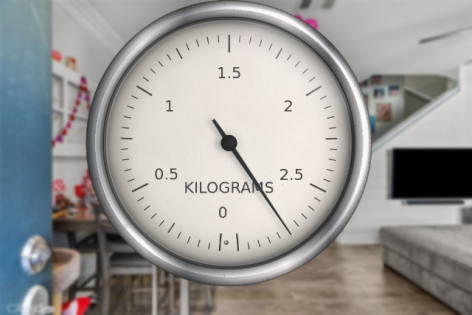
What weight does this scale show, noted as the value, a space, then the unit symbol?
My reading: 2.75 kg
